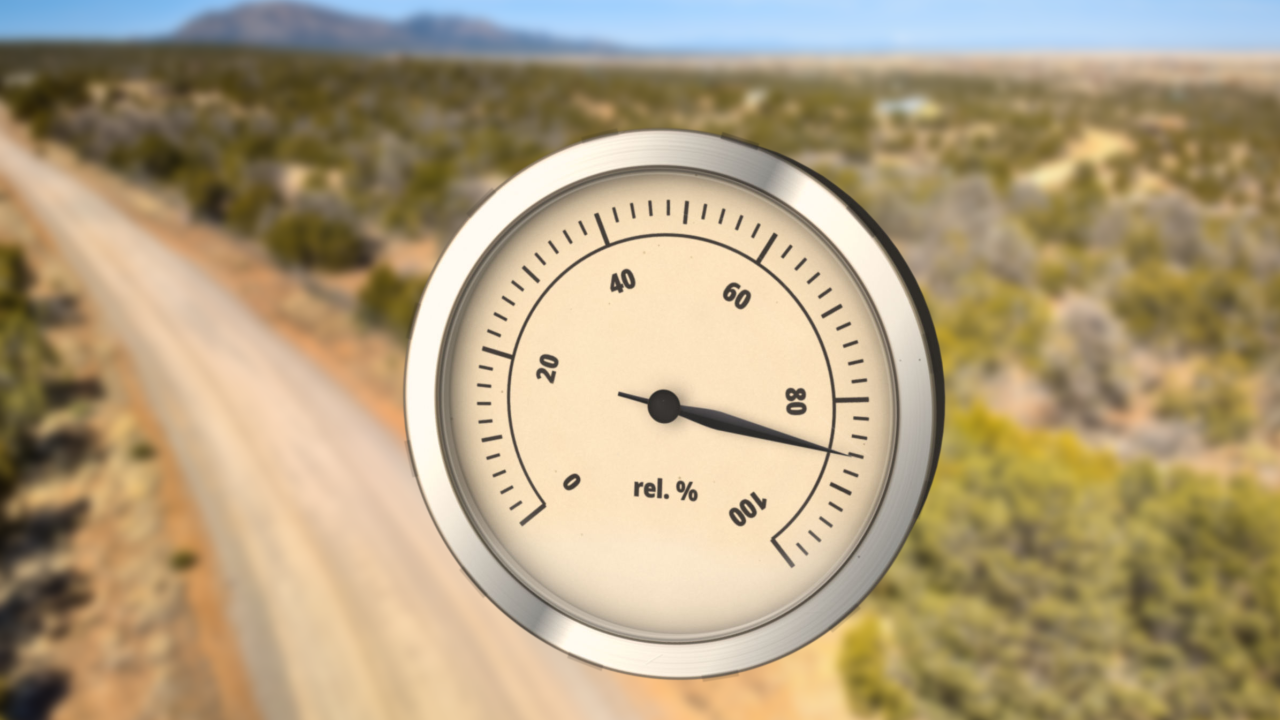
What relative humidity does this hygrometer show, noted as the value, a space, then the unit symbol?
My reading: 86 %
